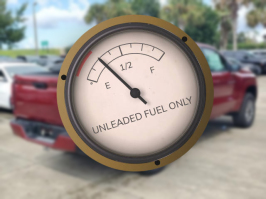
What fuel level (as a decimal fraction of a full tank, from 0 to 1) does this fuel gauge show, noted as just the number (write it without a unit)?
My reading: 0.25
